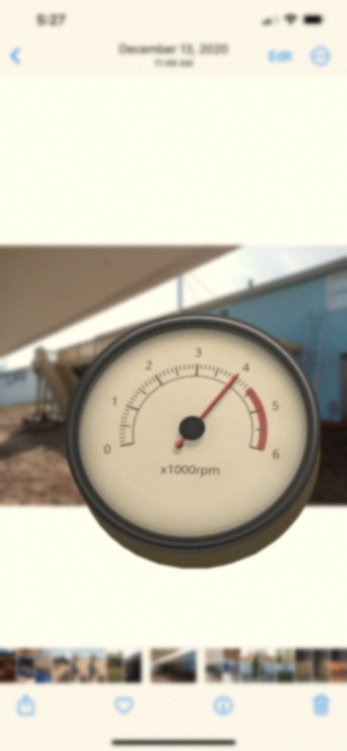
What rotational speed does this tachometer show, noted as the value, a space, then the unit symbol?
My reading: 4000 rpm
